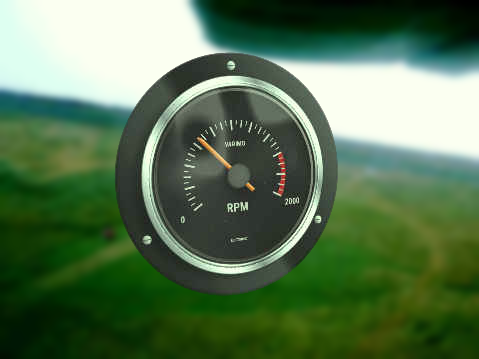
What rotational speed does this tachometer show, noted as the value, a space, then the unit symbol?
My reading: 650 rpm
